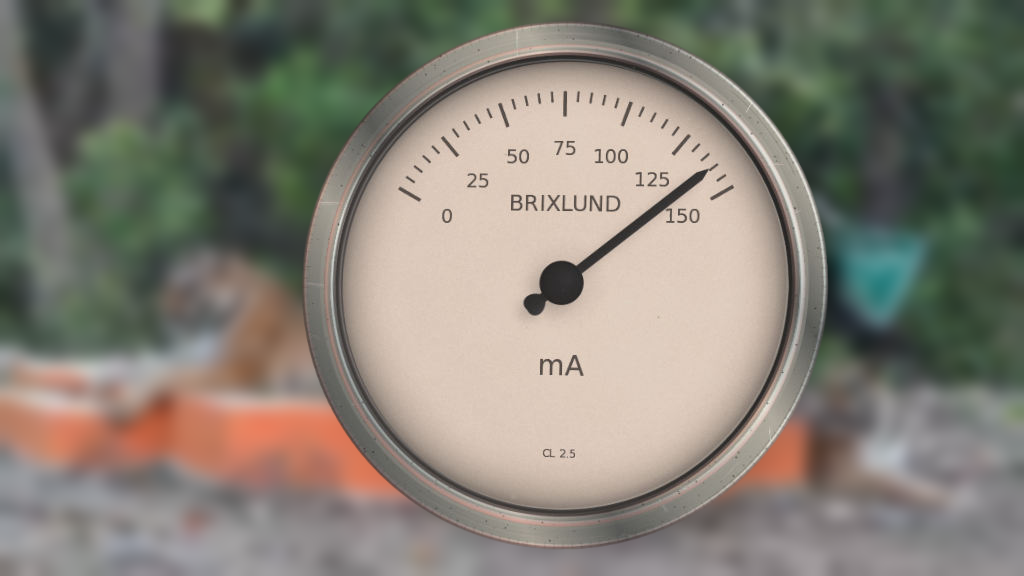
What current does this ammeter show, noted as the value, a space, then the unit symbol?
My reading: 140 mA
